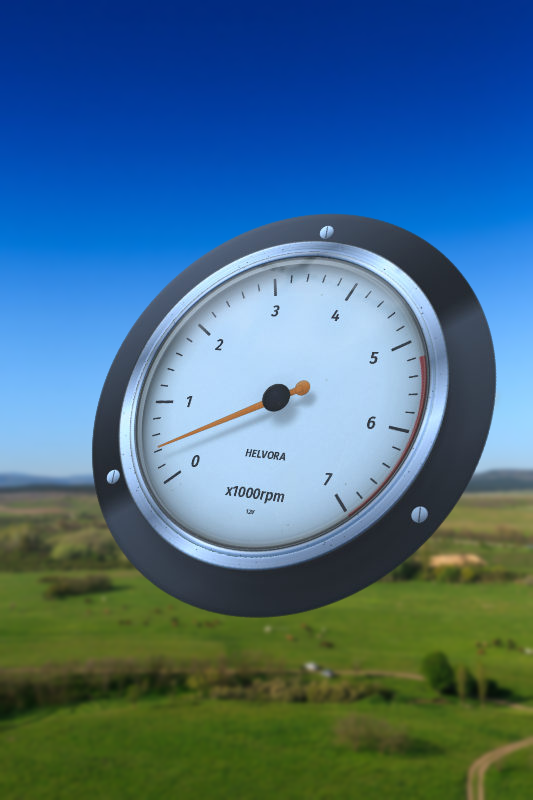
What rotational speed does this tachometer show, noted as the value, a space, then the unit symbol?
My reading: 400 rpm
